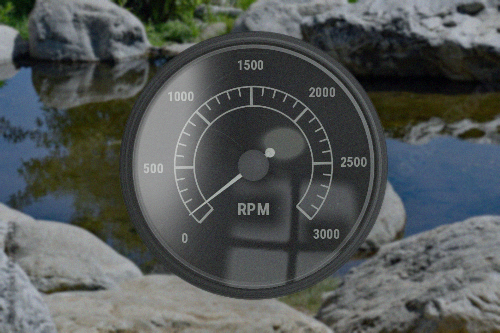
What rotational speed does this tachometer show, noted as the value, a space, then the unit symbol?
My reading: 100 rpm
